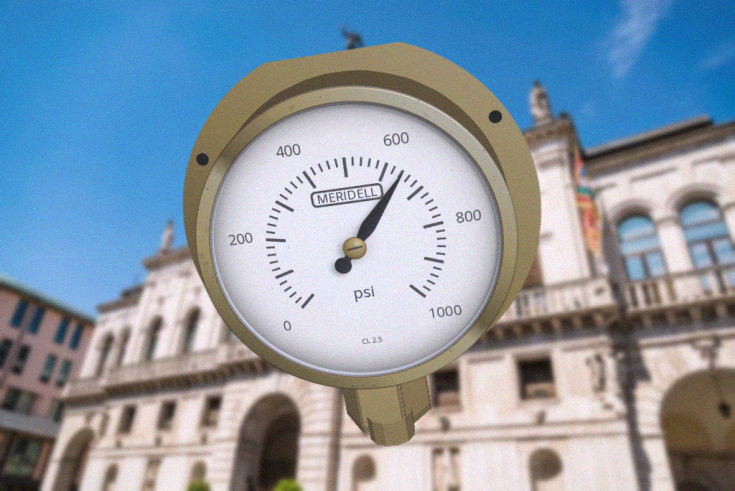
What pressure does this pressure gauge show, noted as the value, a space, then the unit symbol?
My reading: 640 psi
